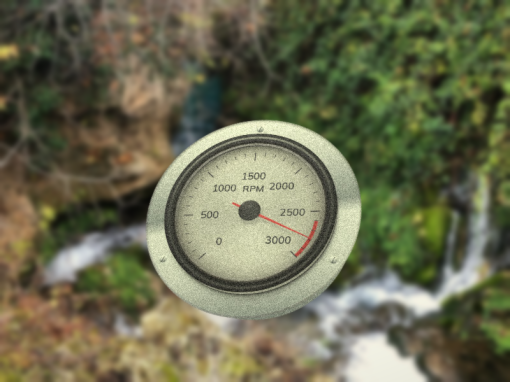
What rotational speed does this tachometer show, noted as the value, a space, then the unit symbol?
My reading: 2800 rpm
